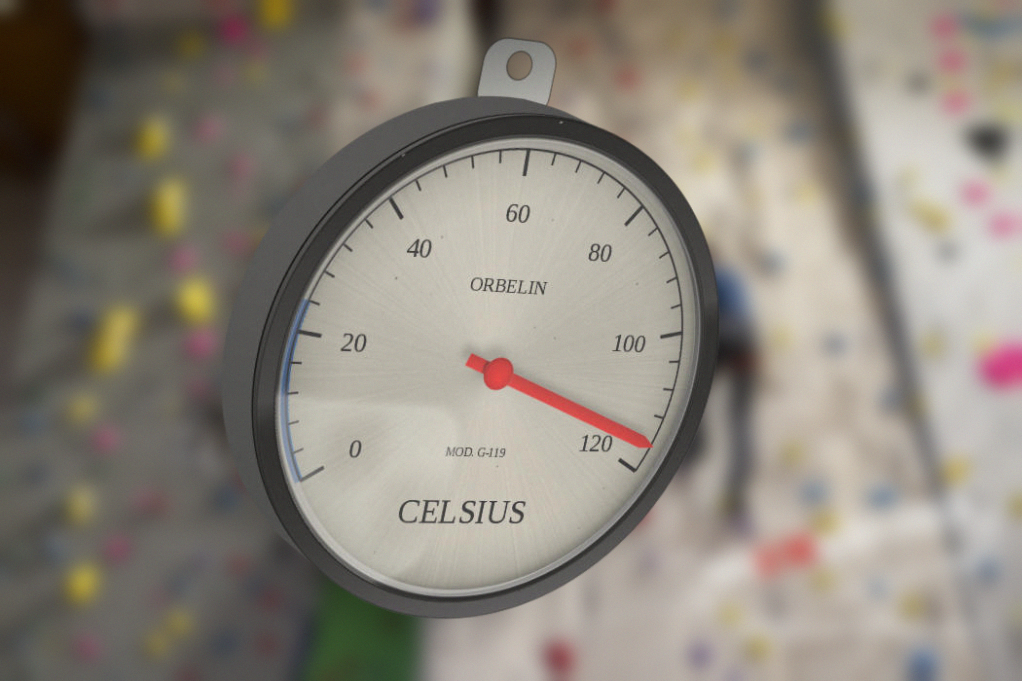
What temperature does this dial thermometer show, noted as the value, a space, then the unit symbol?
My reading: 116 °C
